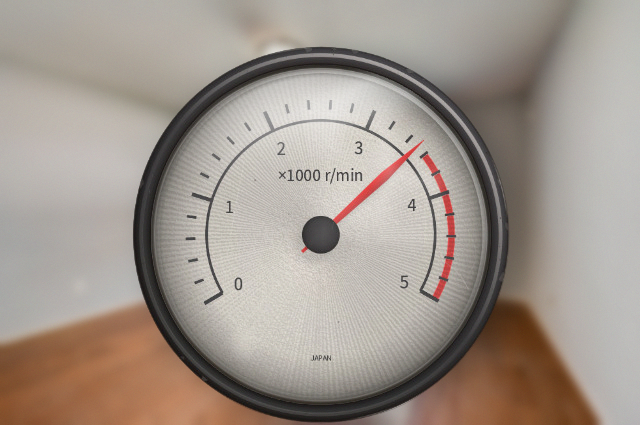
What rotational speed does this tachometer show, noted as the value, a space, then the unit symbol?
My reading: 3500 rpm
